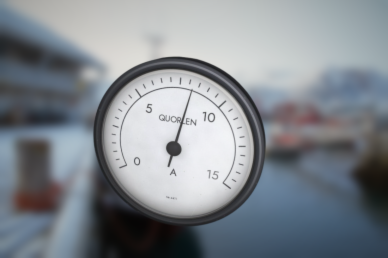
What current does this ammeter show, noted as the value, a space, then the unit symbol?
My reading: 8.25 A
